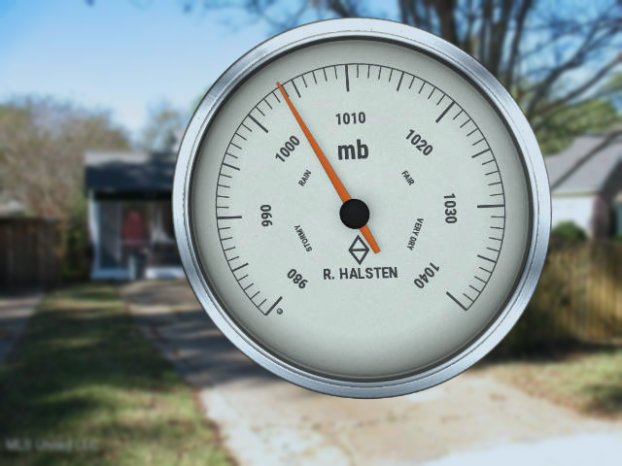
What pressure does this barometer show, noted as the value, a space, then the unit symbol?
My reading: 1004 mbar
